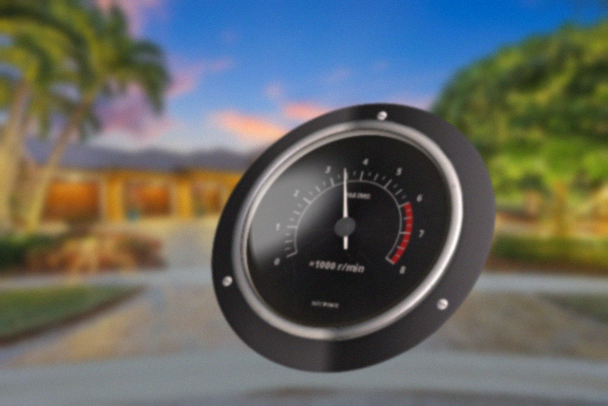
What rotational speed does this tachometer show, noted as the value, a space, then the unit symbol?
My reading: 3500 rpm
